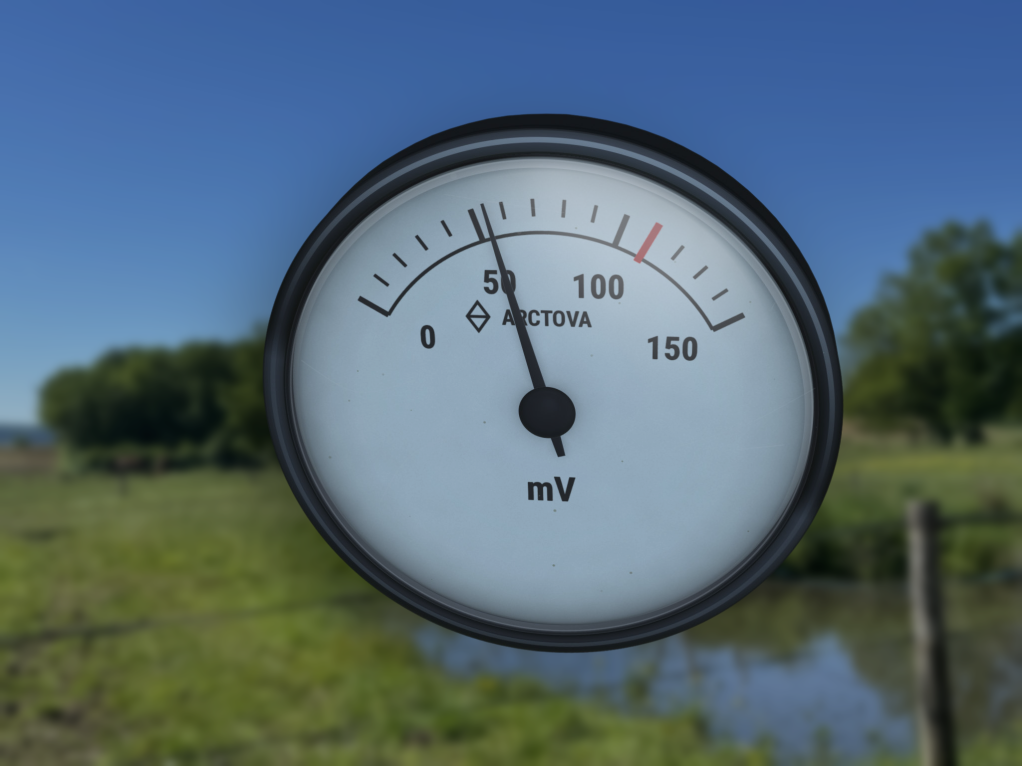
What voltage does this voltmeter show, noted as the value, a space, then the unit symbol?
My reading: 55 mV
